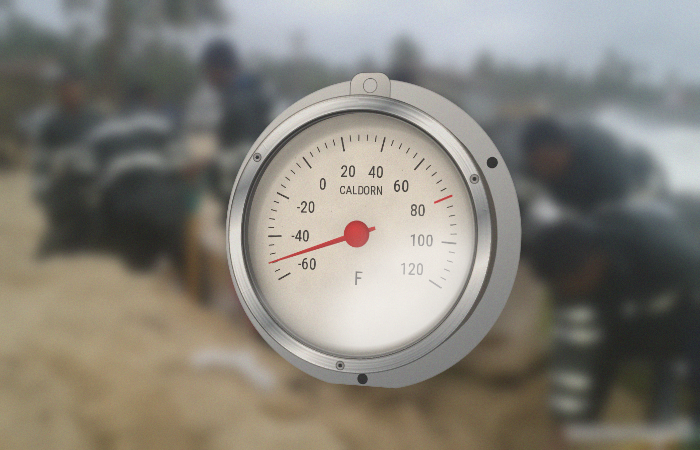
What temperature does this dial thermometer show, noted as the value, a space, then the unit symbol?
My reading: -52 °F
